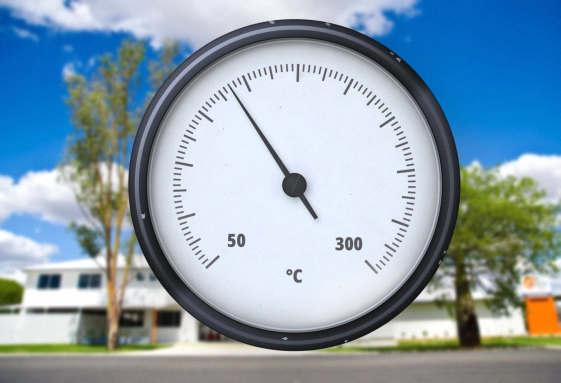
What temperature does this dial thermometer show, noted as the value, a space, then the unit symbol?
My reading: 142.5 °C
